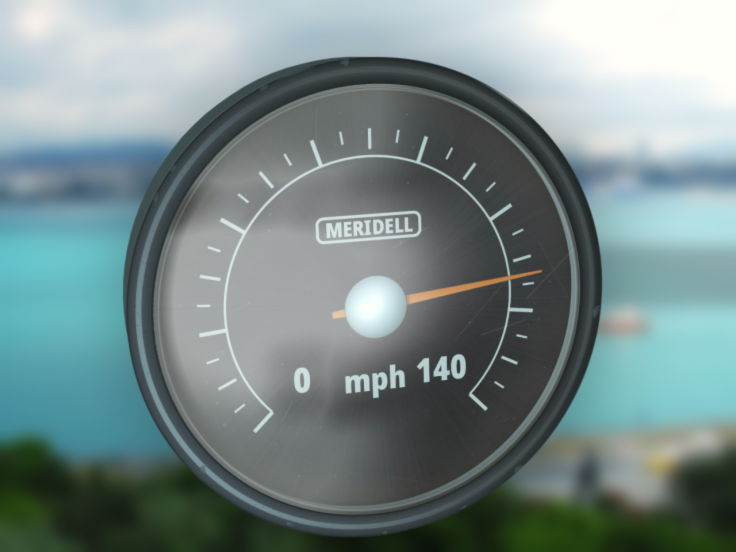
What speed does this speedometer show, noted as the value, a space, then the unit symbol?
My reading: 112.5 mph
